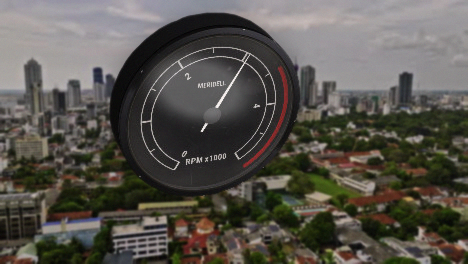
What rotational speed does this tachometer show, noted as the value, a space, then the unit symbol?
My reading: 3000 rpm
